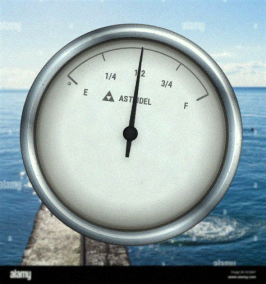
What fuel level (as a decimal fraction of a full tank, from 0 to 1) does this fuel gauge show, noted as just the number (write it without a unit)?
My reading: 0.5
